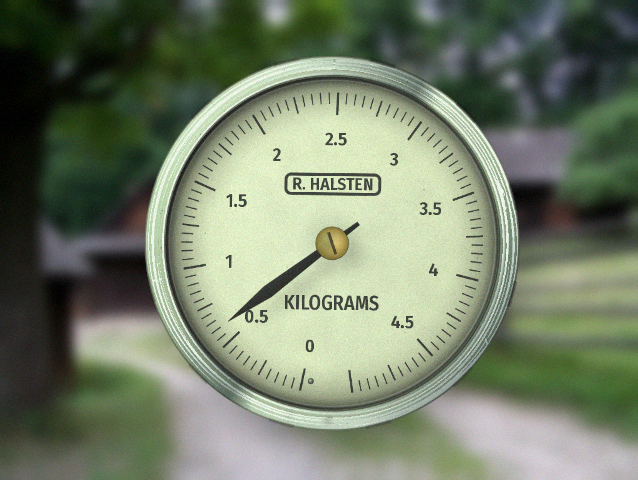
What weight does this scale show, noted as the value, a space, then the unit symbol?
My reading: 0.6 kg
